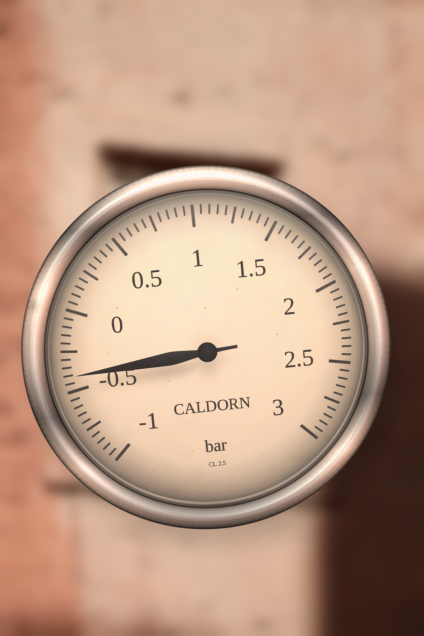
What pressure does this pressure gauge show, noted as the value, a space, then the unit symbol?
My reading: -0.4 bar
